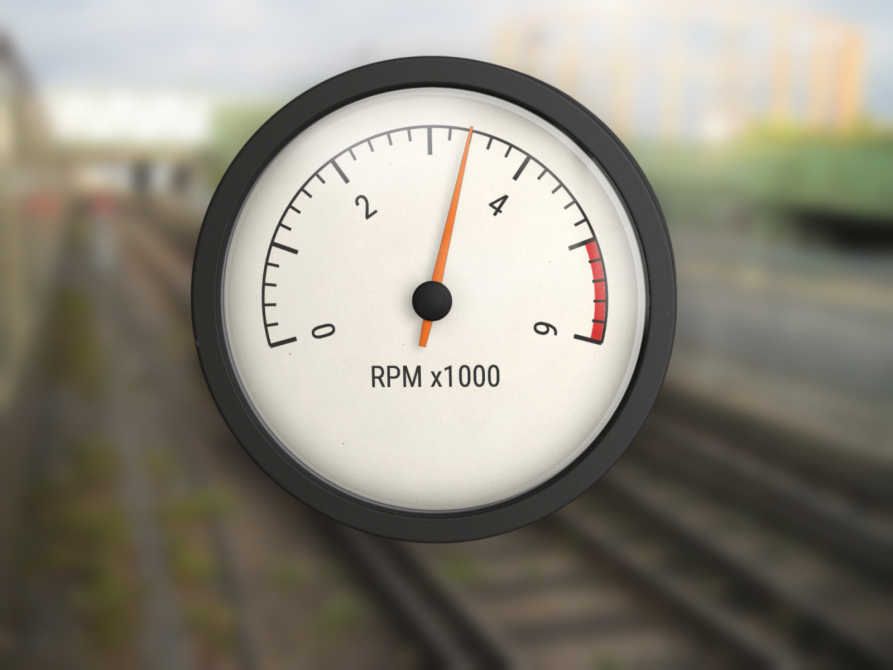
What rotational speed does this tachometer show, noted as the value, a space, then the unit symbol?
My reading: 3400 rpm
